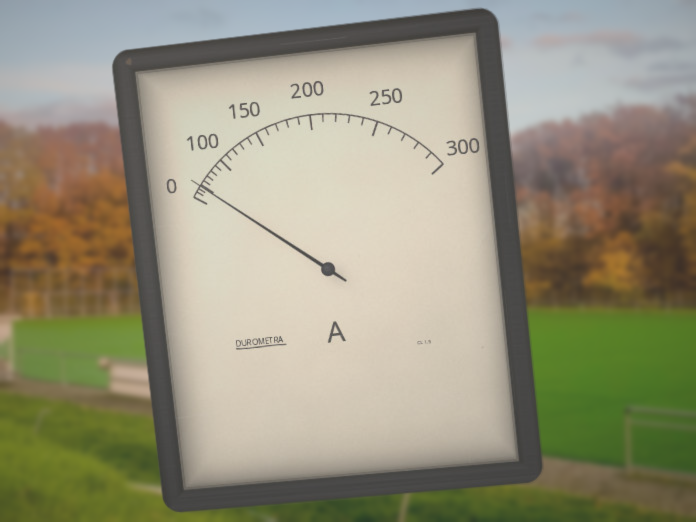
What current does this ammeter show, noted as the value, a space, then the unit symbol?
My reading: 50 A
